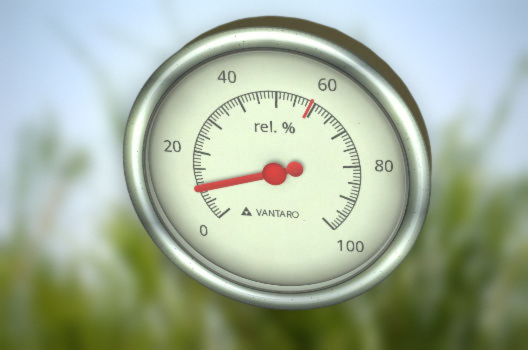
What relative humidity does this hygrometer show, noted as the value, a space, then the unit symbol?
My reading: 10 %
